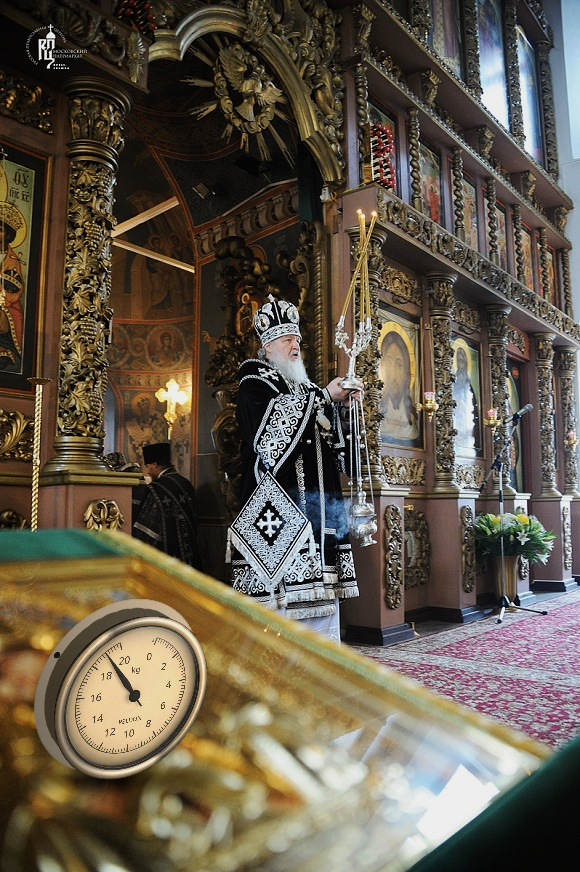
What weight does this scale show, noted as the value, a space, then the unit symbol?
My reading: 19 kg
